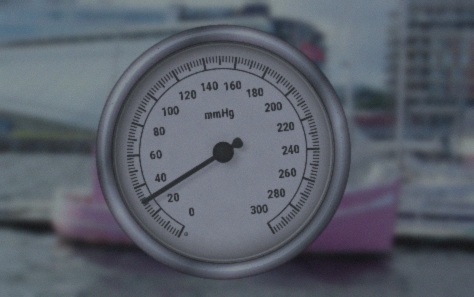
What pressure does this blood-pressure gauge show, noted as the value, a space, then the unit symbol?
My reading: 30 mmHg
